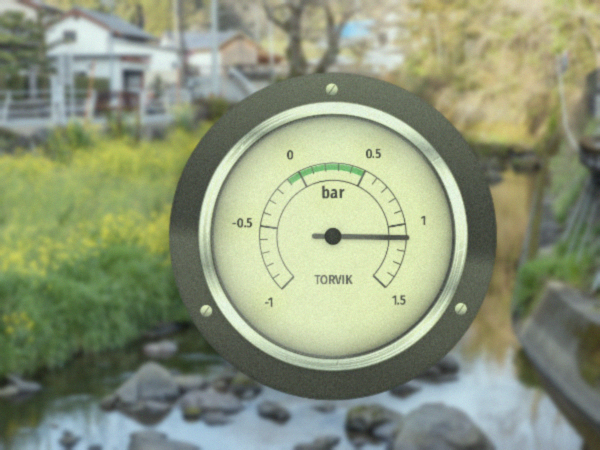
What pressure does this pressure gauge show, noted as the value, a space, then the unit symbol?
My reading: 1.1 bar
